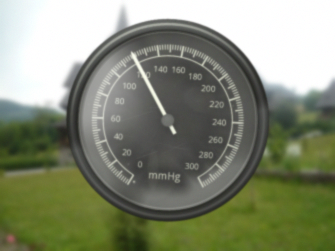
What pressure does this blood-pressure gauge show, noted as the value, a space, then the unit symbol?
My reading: 120 mmHg
